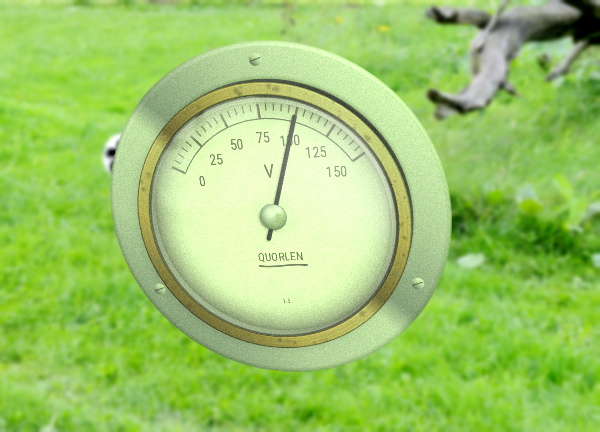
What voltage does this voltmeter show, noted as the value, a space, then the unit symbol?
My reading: 100 V
